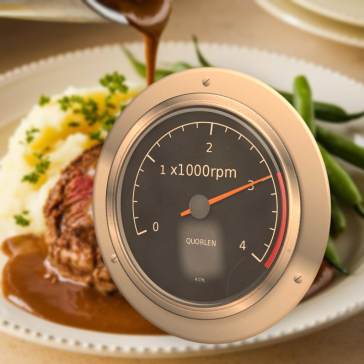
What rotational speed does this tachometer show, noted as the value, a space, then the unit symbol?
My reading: 3000 rpm
